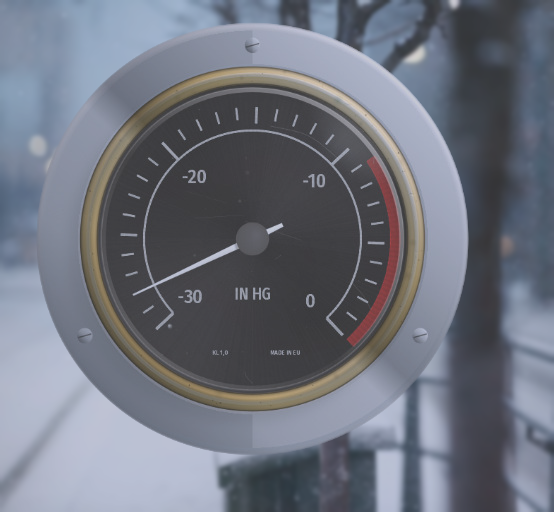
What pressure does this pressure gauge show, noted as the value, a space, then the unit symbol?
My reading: -28 inHg
